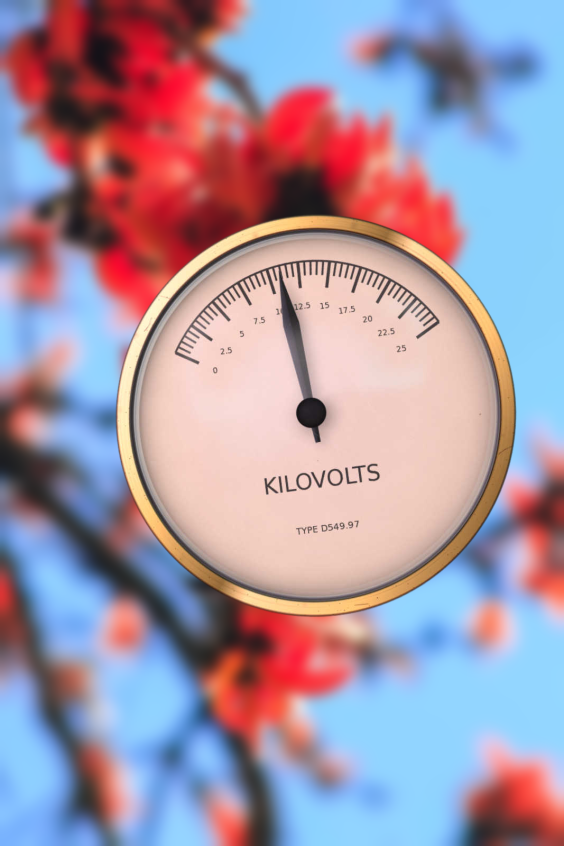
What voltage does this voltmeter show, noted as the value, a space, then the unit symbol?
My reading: 11 kV
